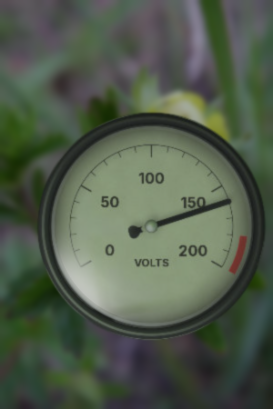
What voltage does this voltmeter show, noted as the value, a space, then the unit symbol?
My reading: 160 V
